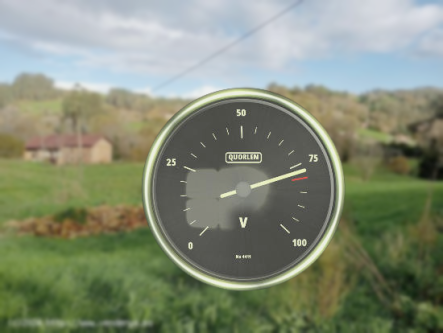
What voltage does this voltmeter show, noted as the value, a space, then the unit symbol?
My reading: 77.5 V
